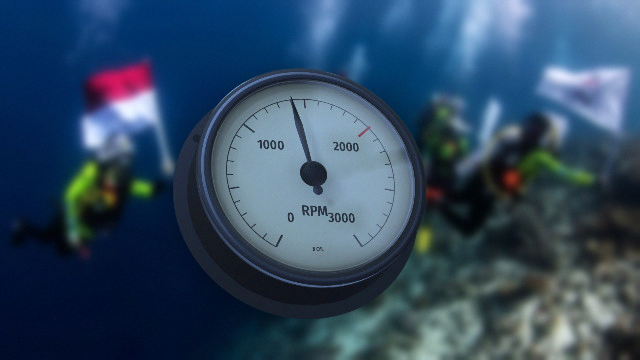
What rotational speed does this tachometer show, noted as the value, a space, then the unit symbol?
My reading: 1400 rpm
